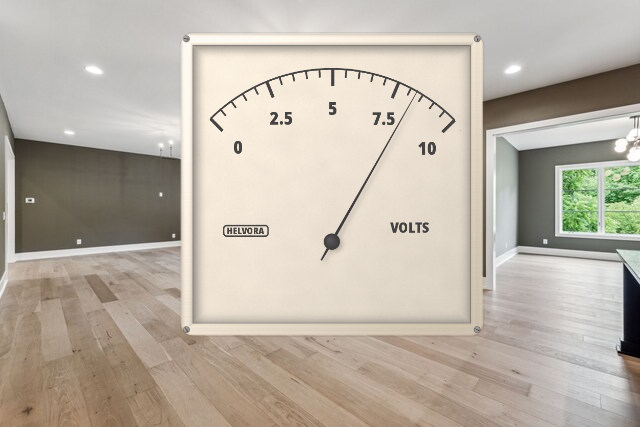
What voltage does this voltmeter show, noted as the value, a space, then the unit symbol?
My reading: 8.25 V
